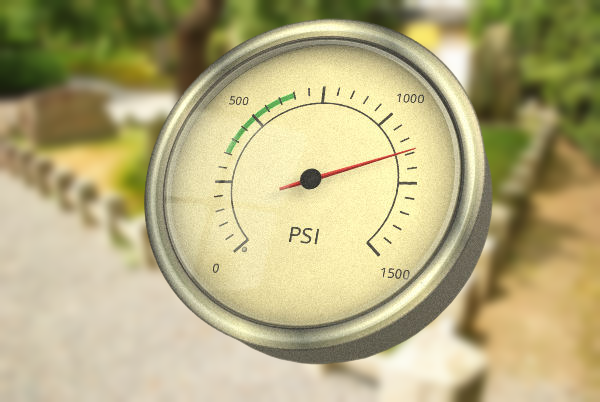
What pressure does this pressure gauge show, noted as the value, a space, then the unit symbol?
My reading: 1150 psi
